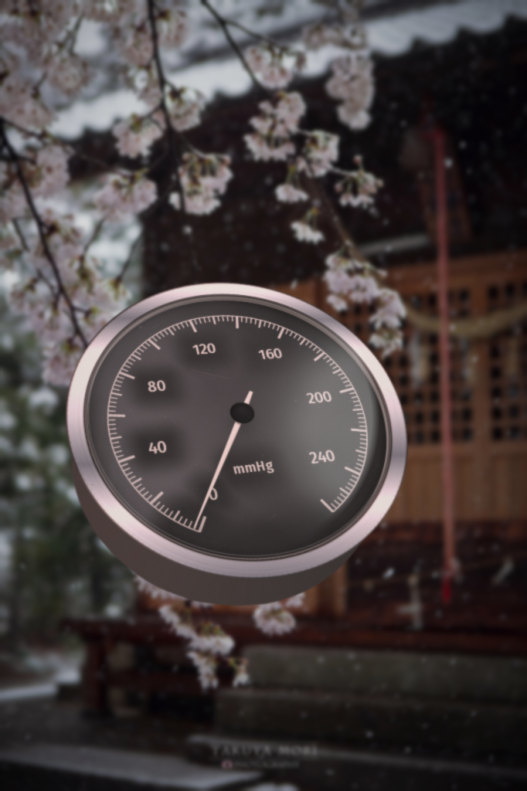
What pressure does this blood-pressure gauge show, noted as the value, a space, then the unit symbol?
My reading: 2 mmHg
